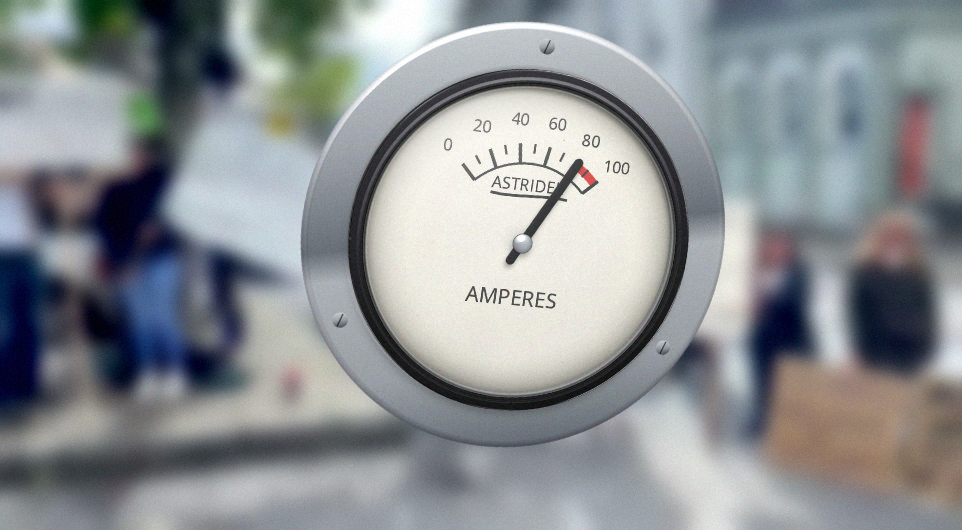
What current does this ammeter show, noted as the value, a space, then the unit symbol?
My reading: 80 A
